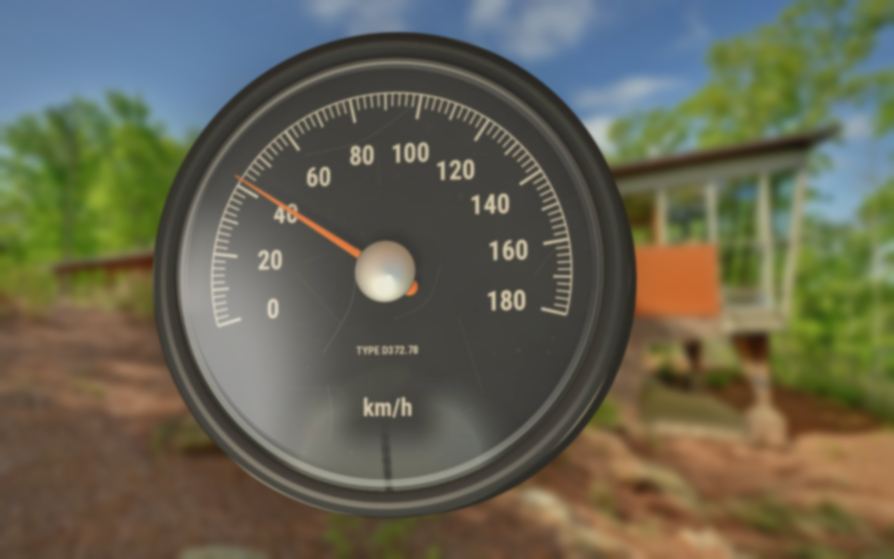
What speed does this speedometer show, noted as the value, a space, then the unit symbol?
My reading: 42 km/h
